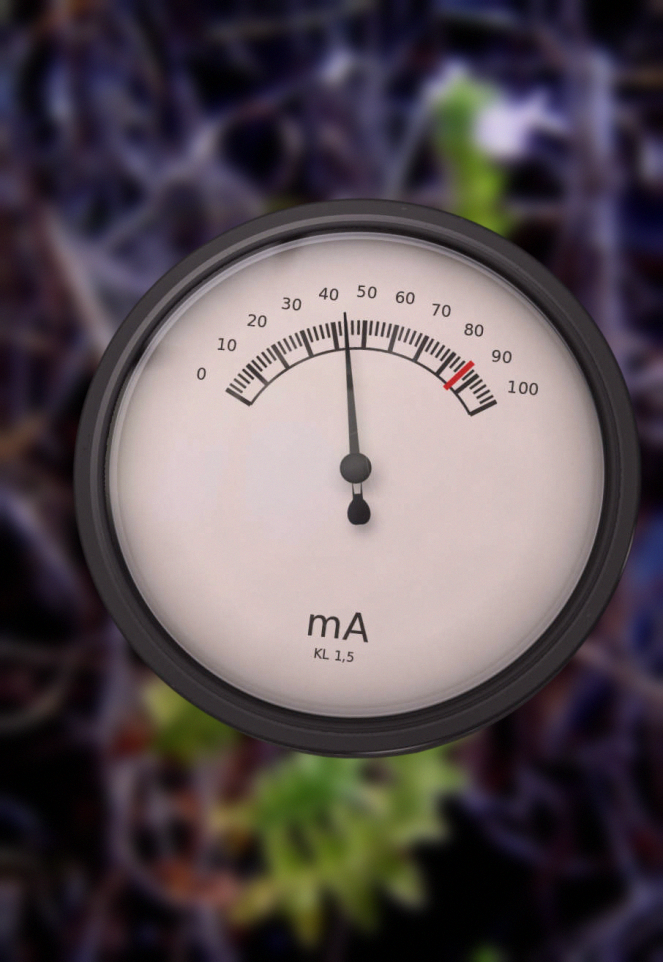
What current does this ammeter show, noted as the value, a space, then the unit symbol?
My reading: 44 mA
